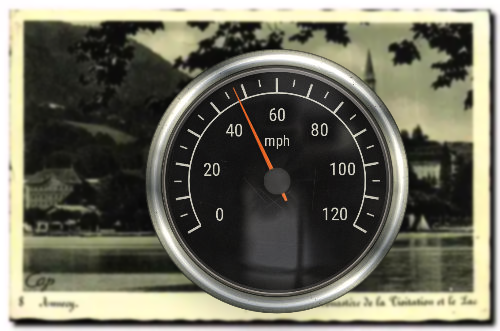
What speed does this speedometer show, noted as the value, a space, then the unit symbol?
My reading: 47.5 mph
